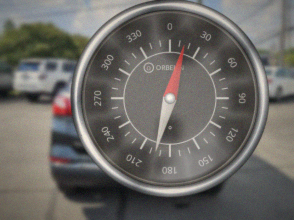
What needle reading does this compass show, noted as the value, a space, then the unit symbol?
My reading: 15 °
